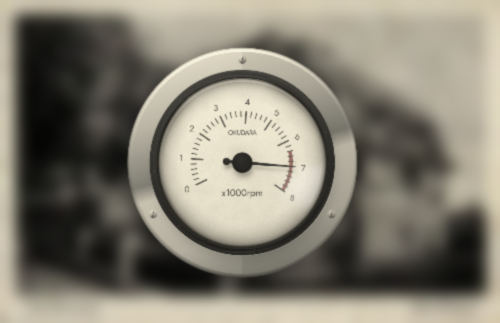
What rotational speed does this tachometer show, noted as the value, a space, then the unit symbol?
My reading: 7000 rpm
